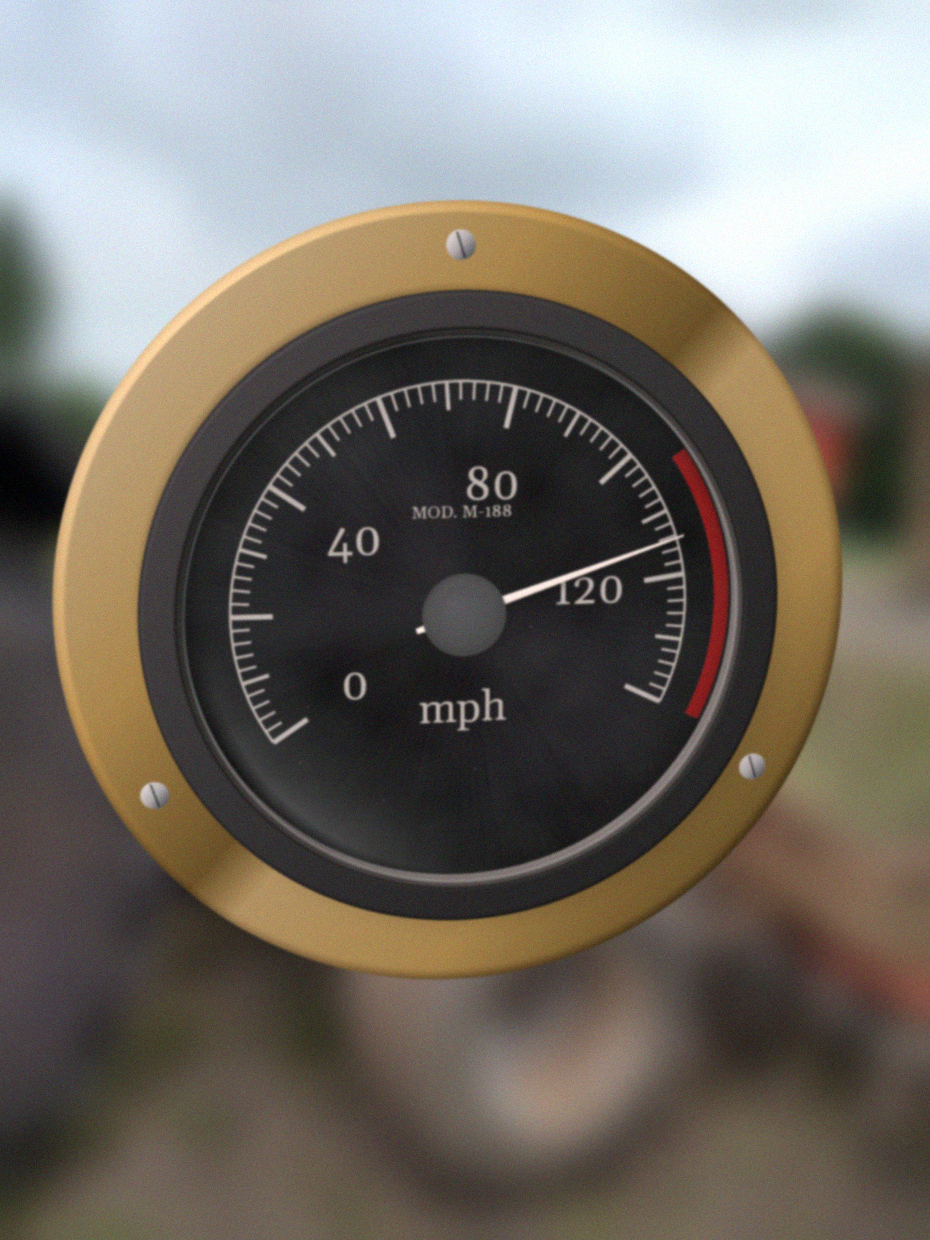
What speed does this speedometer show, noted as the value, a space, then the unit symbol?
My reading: 114 mph
